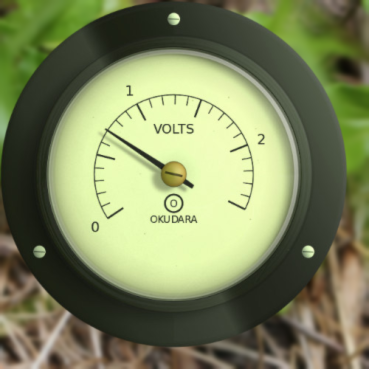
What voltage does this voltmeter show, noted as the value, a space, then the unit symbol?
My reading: 0.7 V
